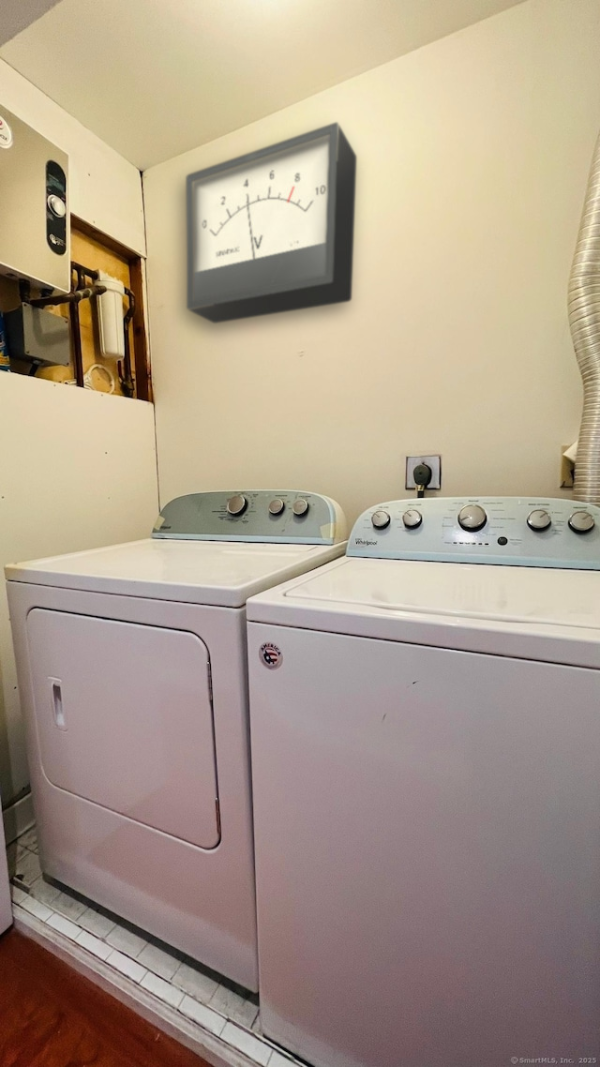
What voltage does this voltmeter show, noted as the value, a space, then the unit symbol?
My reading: 4 V
